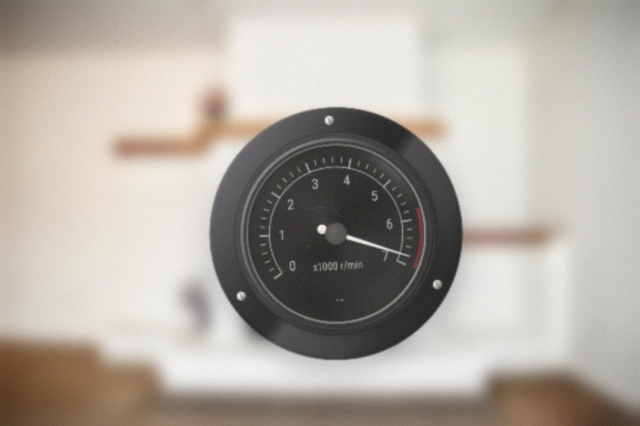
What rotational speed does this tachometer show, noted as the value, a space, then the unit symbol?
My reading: 6800 rpm
